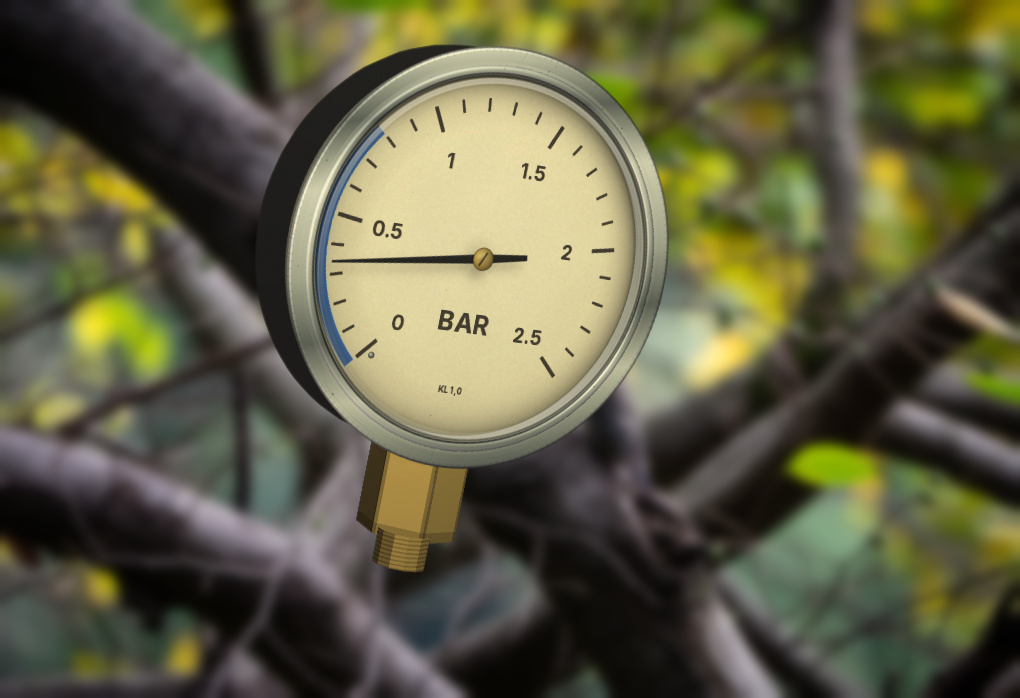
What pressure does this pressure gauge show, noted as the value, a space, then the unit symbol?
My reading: 0.35 bar
